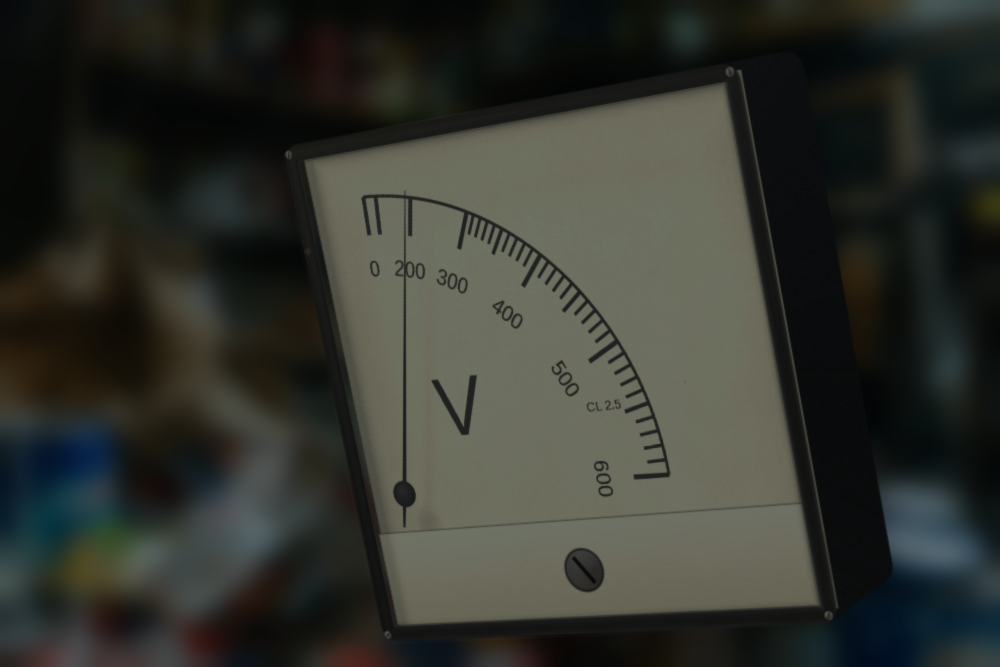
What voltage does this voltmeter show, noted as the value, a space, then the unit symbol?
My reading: 200 V
